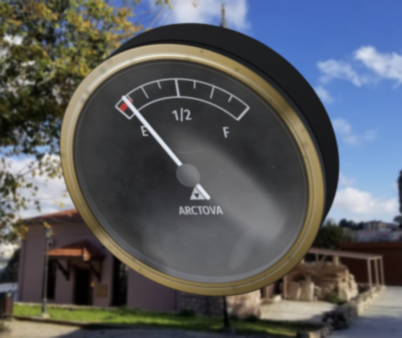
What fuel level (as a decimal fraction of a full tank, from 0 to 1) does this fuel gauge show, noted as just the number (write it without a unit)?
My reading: 0.125
